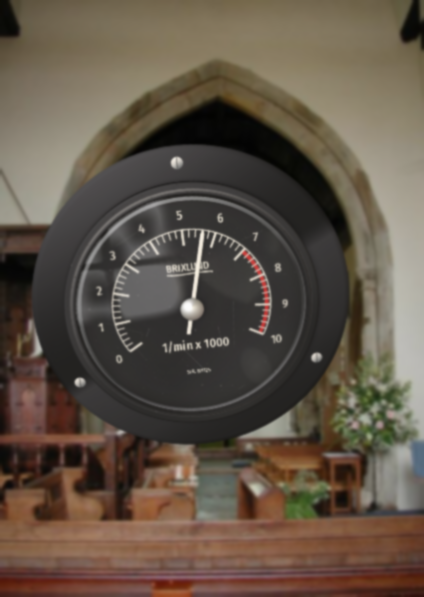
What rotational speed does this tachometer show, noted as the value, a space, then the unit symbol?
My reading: 5600 rpm
